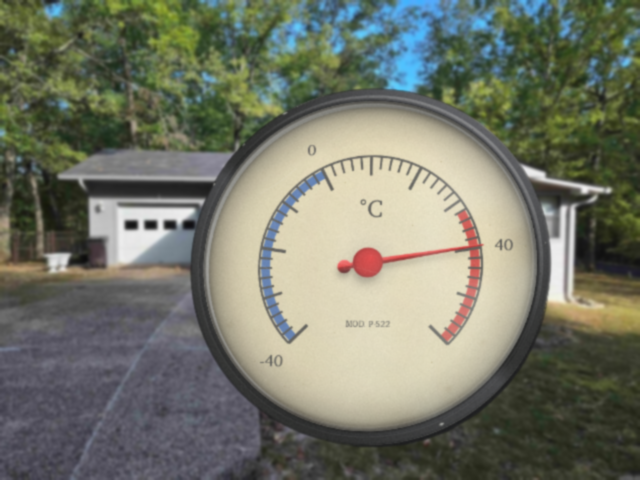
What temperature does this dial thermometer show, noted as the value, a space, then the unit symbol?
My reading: 40 °C
